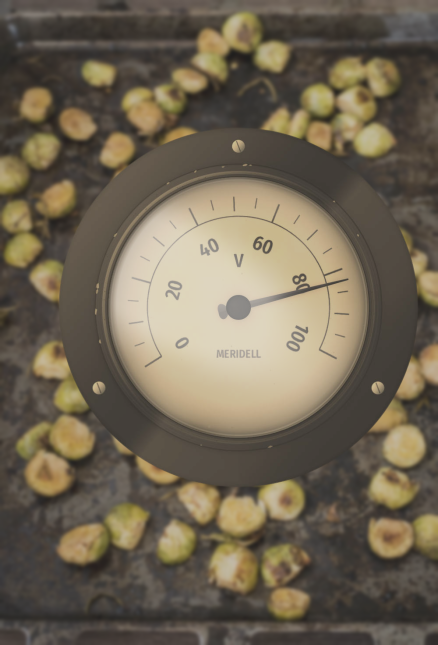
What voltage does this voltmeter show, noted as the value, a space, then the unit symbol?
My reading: 82.5 V
